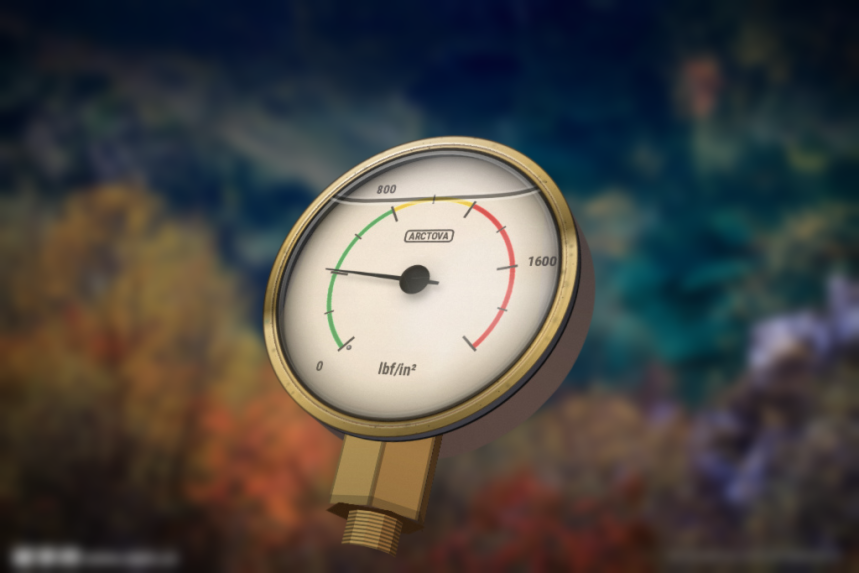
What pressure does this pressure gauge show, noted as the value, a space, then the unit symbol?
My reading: 400 psi
